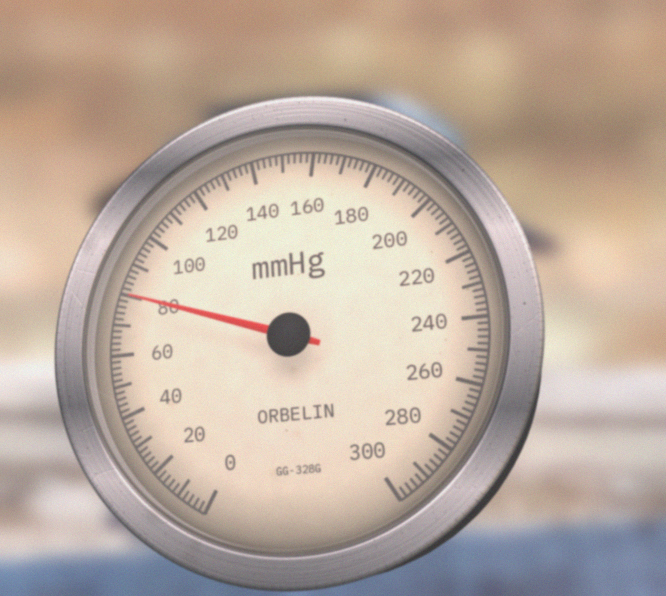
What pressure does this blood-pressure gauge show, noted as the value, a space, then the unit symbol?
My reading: 80 mmHg
